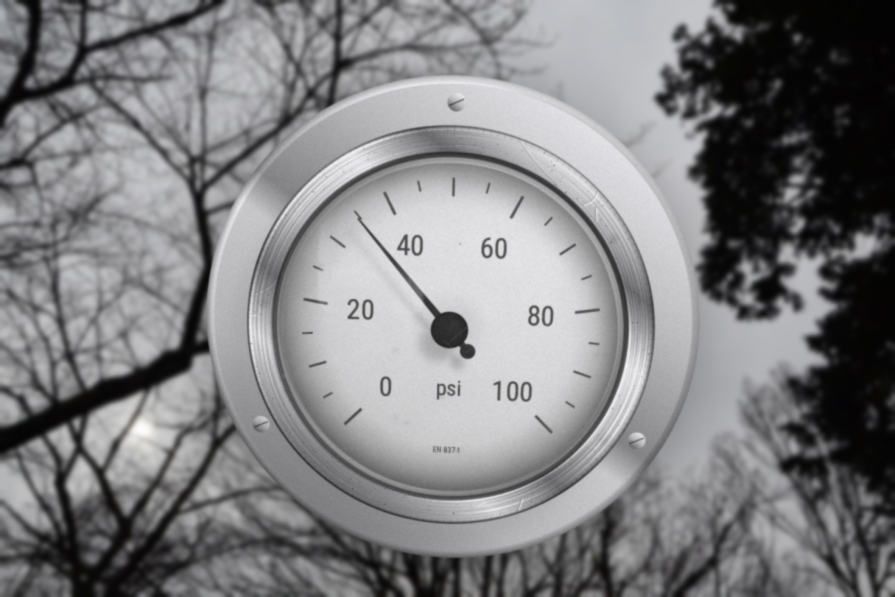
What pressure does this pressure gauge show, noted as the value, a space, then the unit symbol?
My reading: 35 psi
